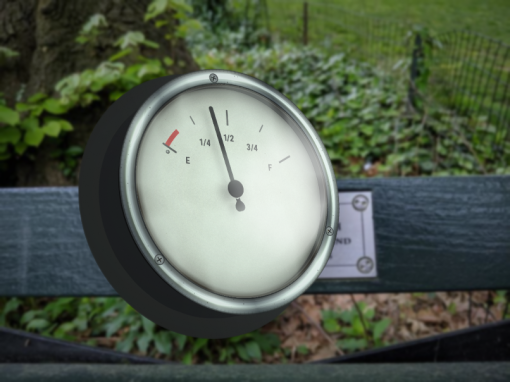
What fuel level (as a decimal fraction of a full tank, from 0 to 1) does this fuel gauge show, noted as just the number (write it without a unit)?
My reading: 0.375
